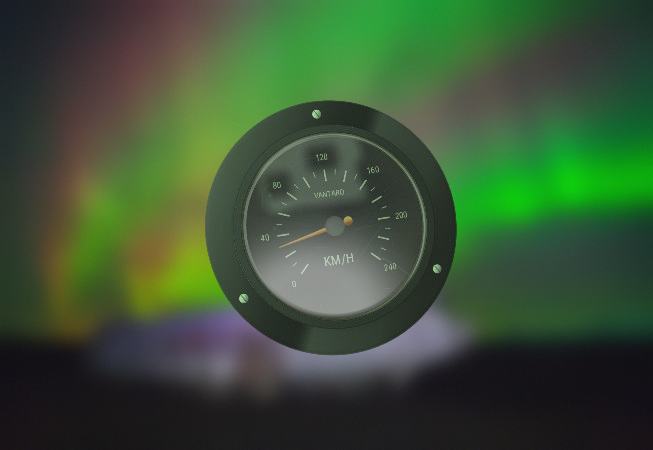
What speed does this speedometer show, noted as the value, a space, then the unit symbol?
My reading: 30 km/h
